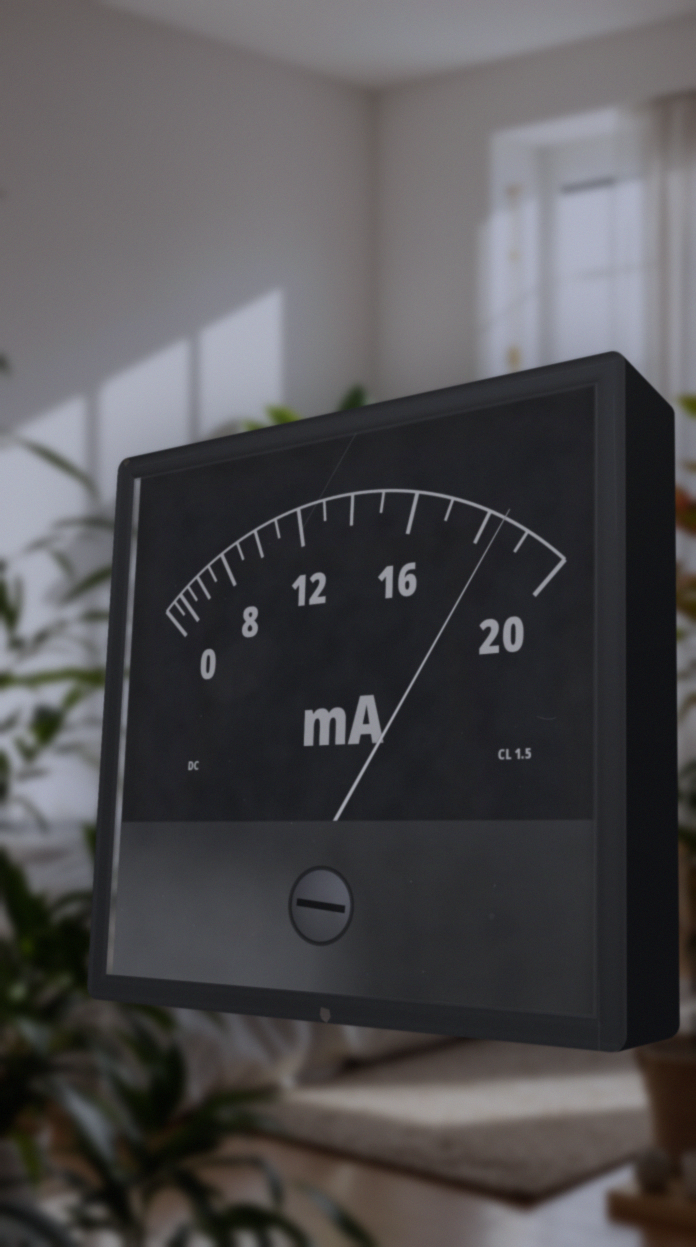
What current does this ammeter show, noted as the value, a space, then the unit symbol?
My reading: 18.5 mA
